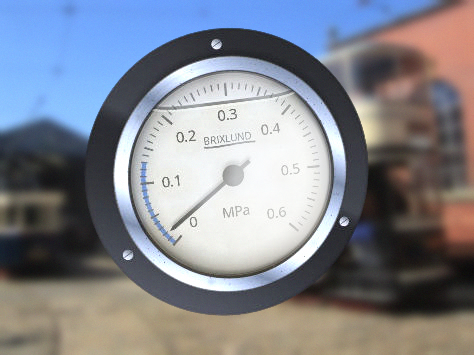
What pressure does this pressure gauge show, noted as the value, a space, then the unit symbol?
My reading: 0.02 MPa
